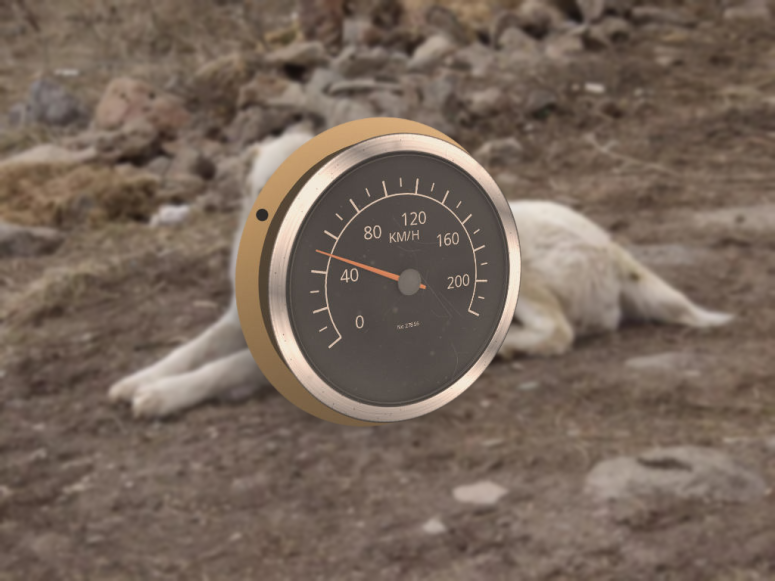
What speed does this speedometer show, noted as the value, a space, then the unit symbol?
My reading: 50 km/h
